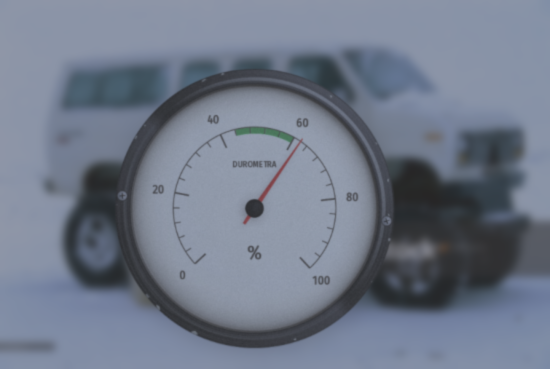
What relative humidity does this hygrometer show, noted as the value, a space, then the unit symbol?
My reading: 62 %
